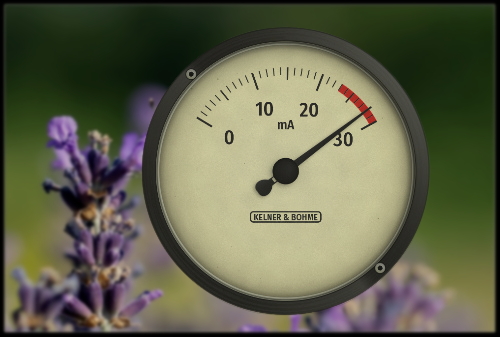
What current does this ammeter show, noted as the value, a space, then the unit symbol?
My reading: 28 mA
